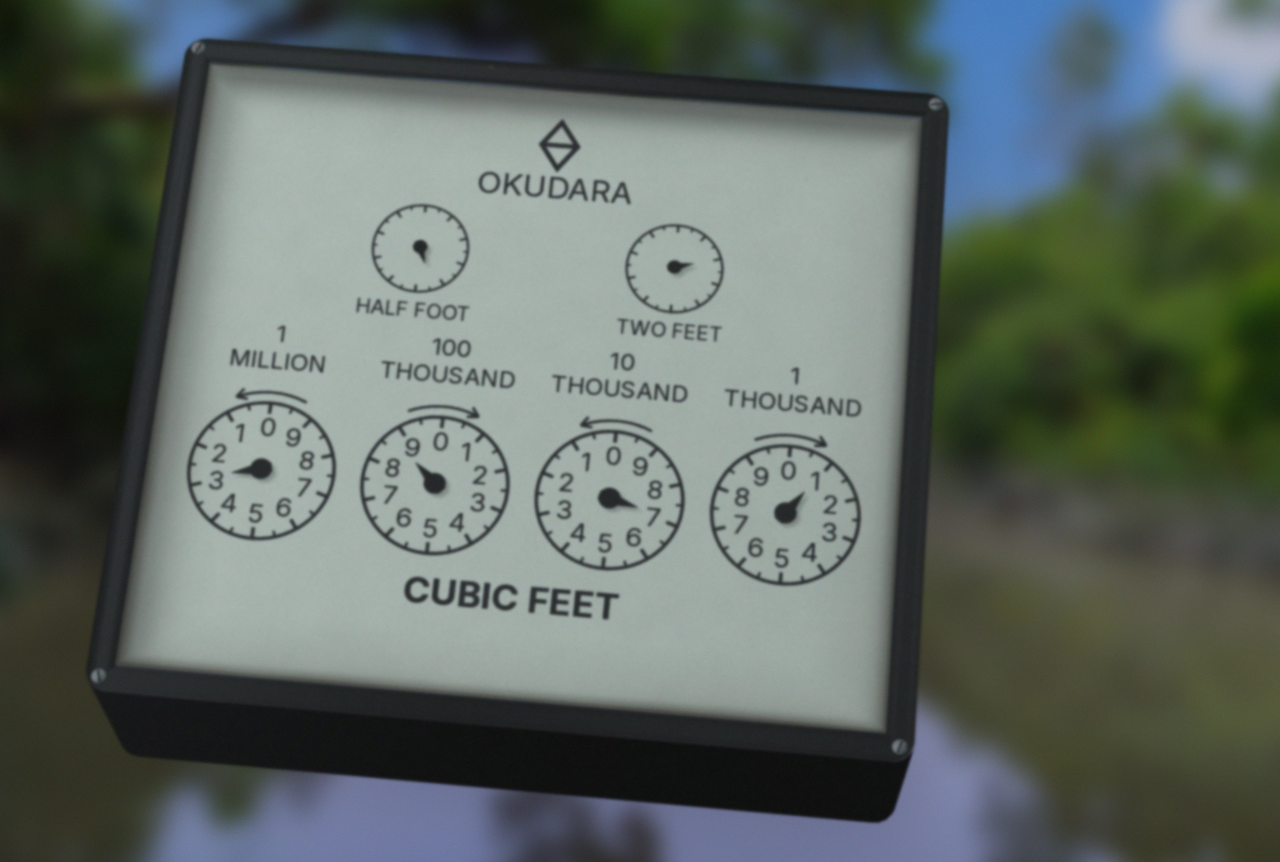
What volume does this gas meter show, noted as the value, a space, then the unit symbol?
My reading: 287100 ft³
